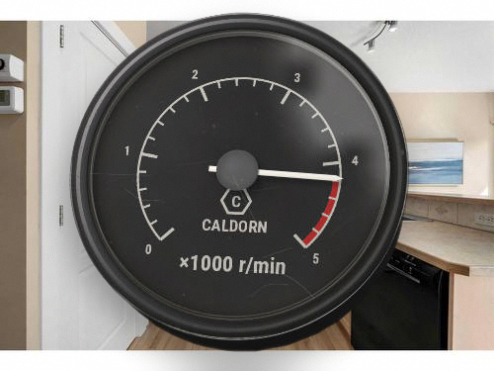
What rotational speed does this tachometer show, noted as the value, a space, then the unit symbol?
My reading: 4200 rpm
